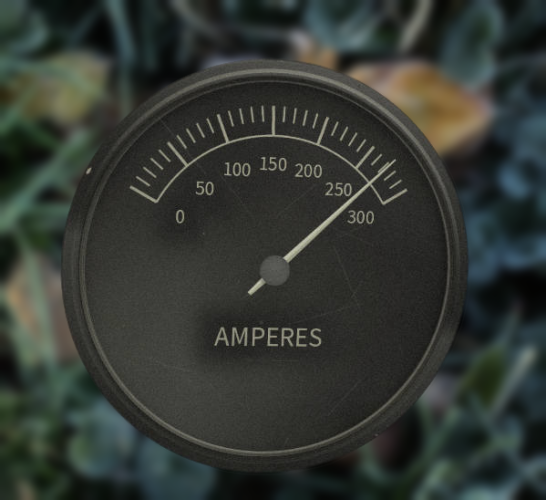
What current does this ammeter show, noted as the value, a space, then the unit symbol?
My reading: 270 A
